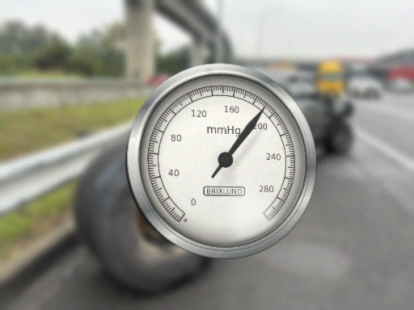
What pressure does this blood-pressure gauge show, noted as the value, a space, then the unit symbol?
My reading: 190 mmHg
